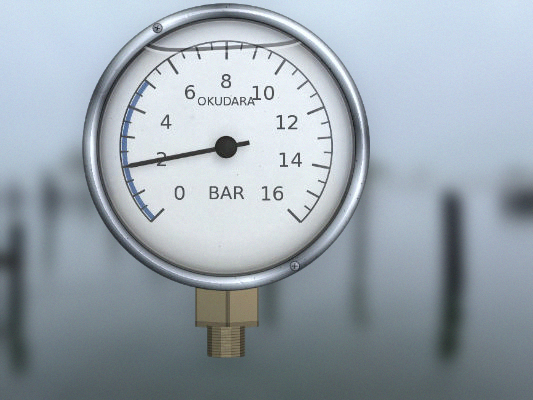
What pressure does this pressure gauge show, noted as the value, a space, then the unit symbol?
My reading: 2 bar
